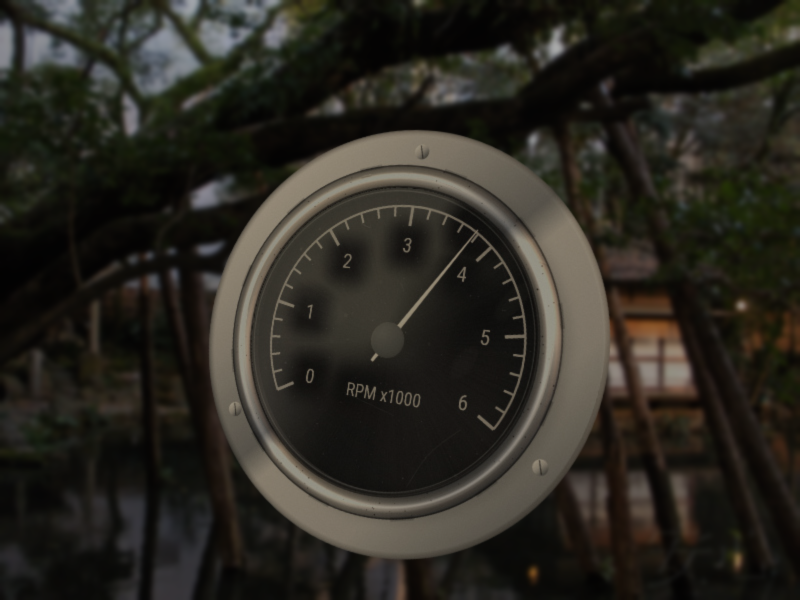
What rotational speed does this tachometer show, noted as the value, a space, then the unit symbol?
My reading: 3800 rpm
